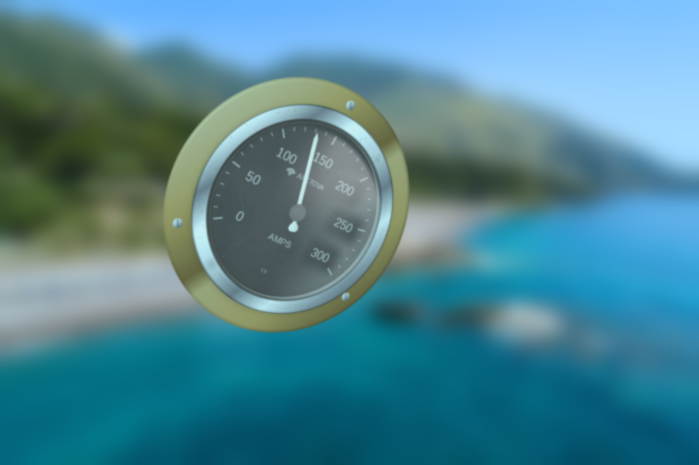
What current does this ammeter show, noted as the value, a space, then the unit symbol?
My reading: 130 A
